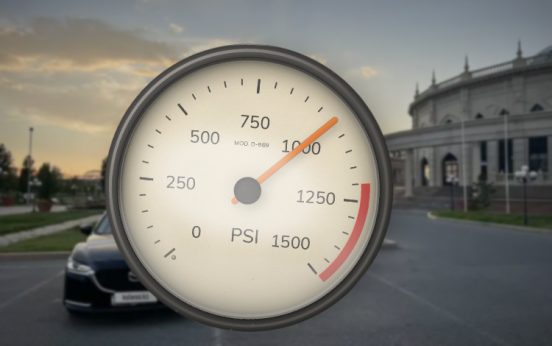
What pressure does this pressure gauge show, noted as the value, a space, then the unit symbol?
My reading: 1000 psi
